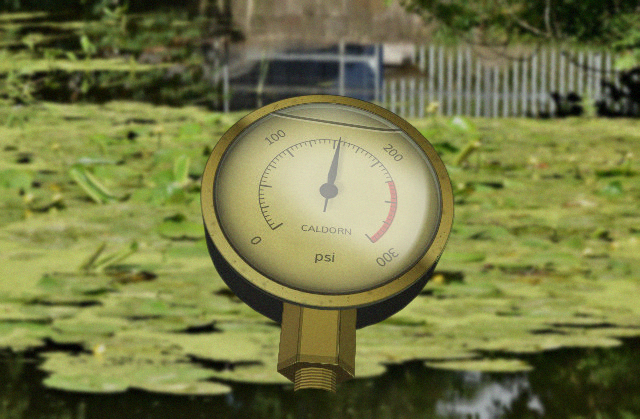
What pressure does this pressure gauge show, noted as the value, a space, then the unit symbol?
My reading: 155 psi
